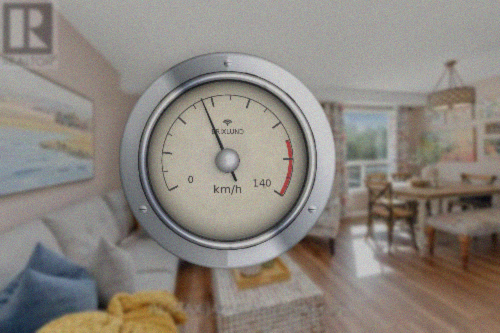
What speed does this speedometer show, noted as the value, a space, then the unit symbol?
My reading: 55 km/h
